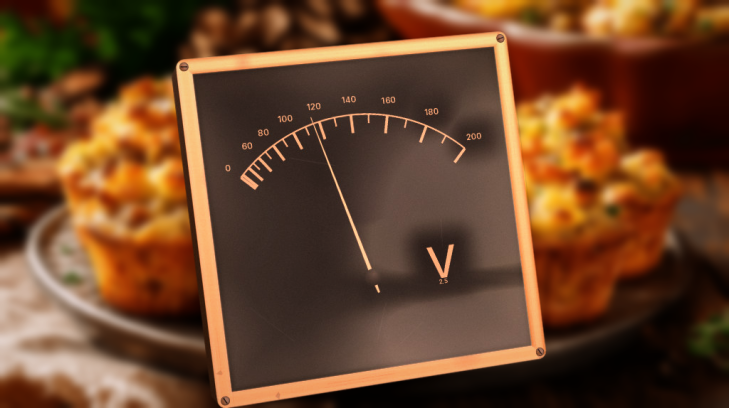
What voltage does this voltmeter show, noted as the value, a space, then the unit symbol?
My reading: 115 V
